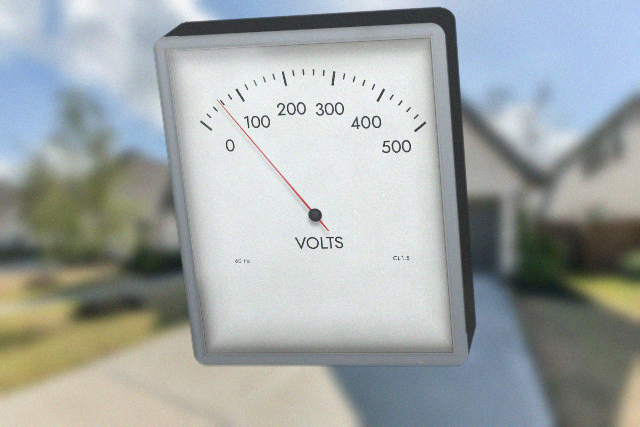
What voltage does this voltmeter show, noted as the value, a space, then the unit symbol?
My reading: 60 V
